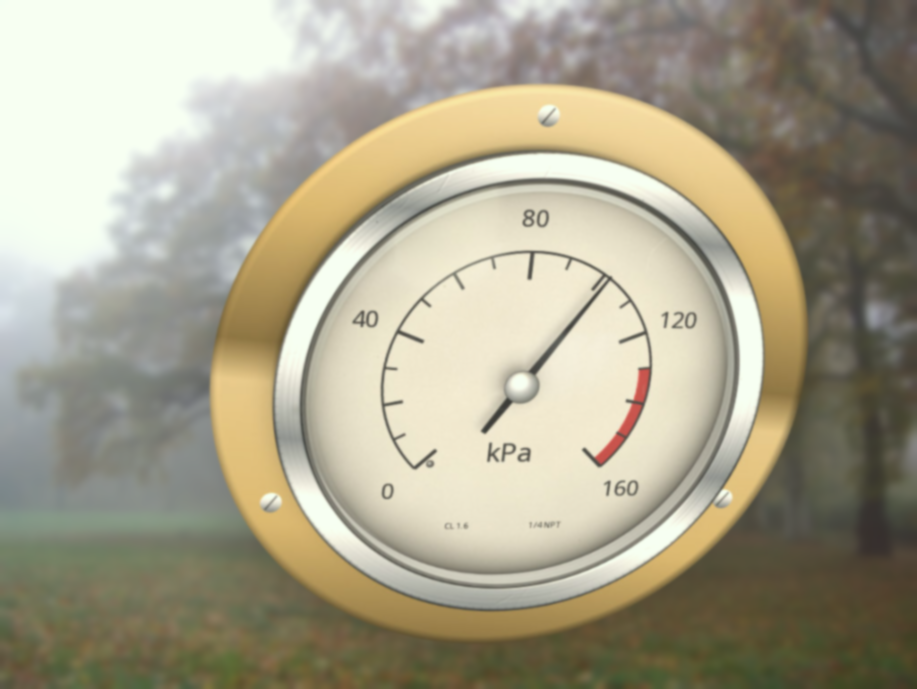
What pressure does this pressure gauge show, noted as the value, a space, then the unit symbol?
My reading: 100 kPa
